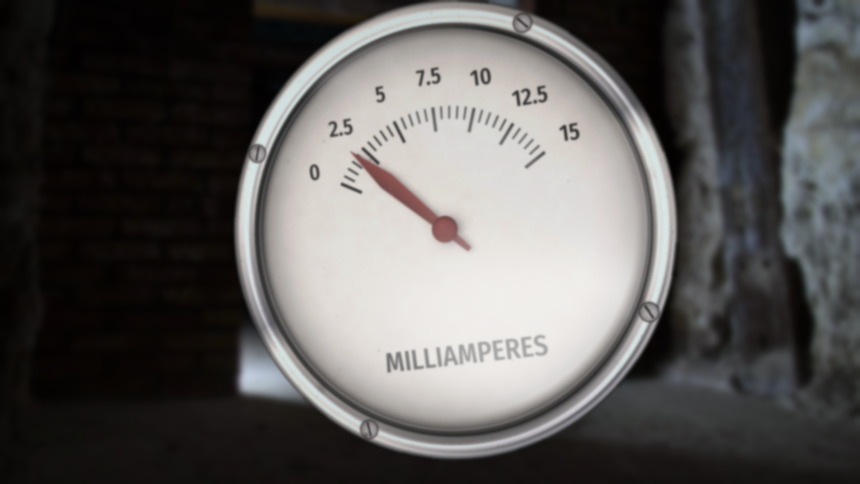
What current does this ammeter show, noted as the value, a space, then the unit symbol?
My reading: 2 mA
